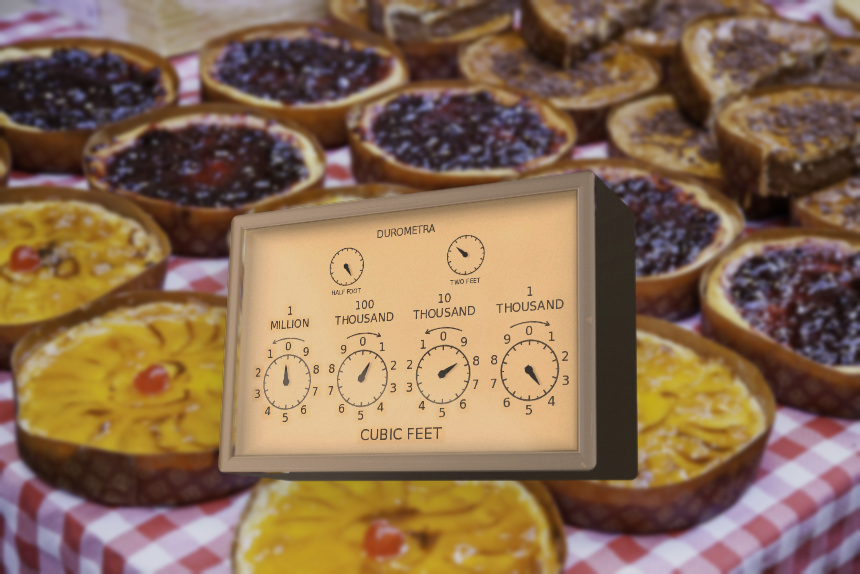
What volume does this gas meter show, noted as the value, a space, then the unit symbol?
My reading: 8400 ft³
